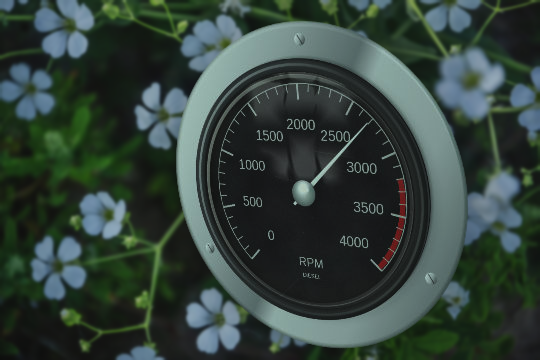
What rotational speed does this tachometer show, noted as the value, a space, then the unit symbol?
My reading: 2700 rpm
